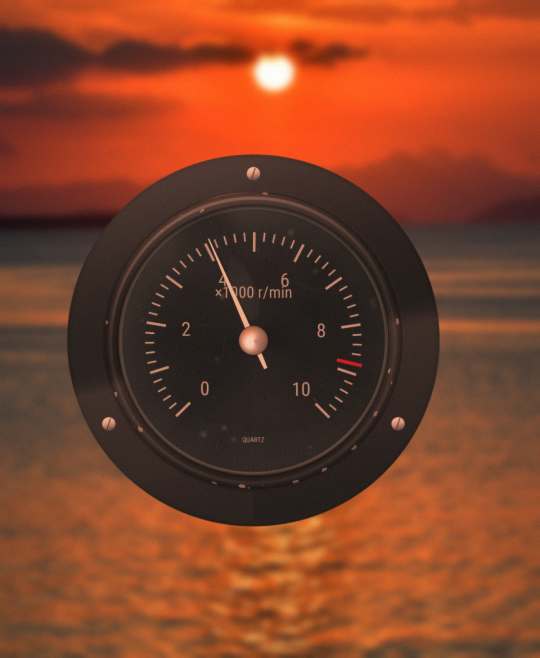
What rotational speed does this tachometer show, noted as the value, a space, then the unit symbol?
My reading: 4100 rpm
